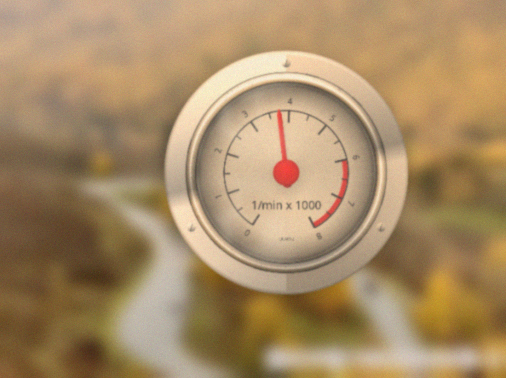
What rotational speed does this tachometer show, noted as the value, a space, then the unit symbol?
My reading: 3750 rpm
